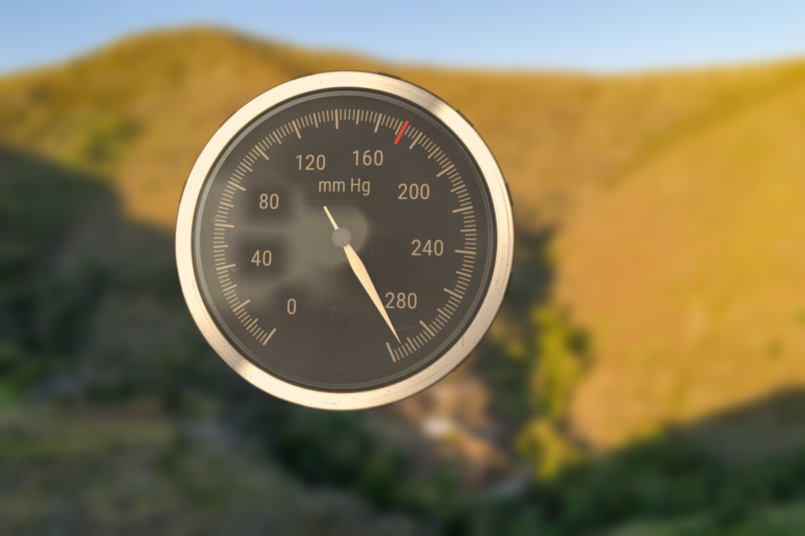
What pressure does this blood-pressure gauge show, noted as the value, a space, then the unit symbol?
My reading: 294 mmHg
